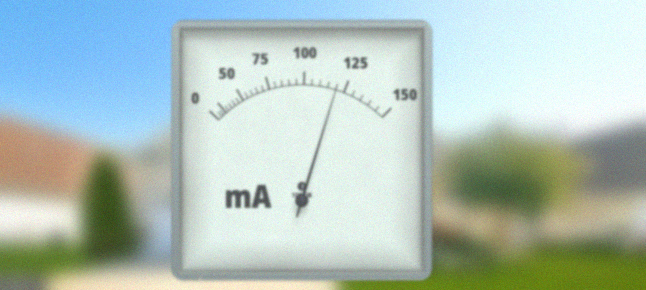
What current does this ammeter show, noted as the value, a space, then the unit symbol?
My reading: 120 mA
